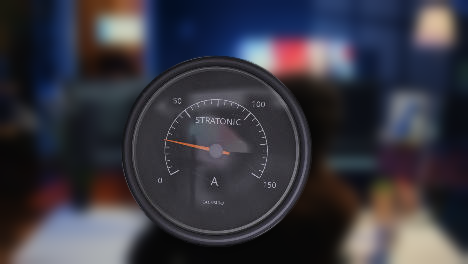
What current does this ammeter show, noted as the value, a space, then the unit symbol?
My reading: 25 A
